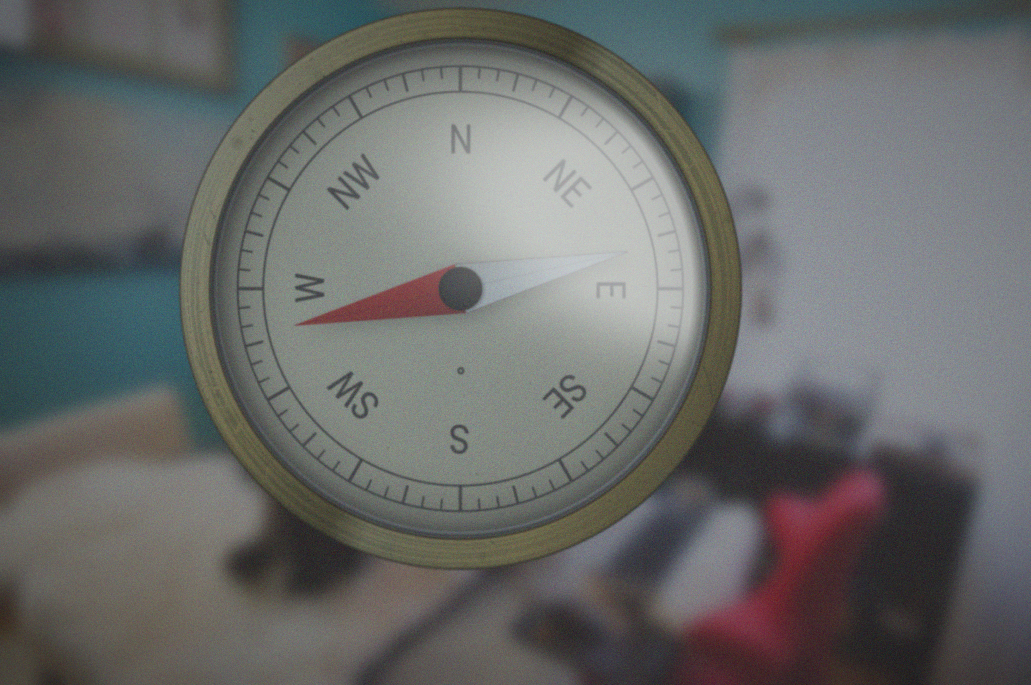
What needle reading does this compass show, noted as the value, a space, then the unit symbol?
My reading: 257.5 °
